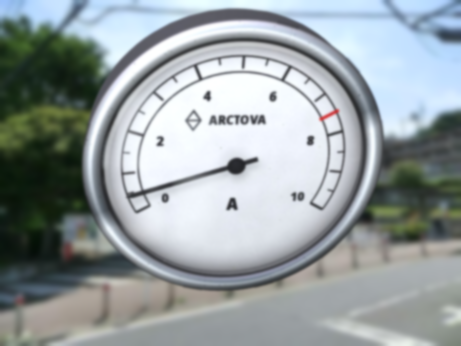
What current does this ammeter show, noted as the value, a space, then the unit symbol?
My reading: 0.5 A
